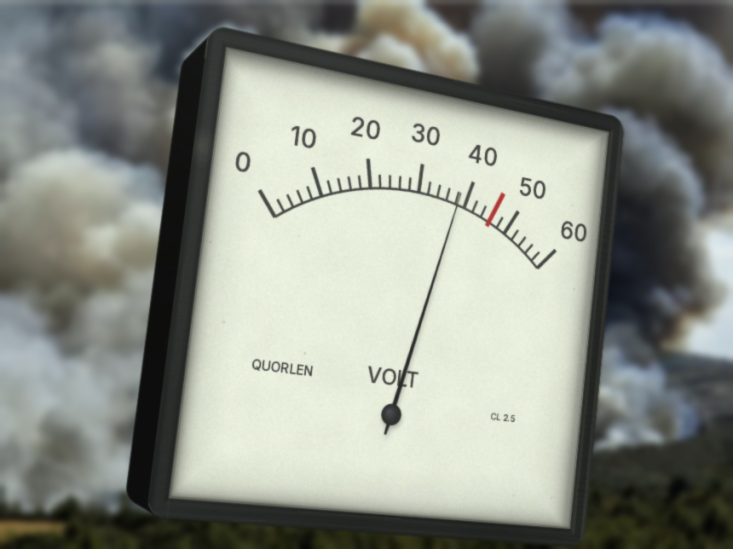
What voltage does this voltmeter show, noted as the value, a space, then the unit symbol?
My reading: 38 V
